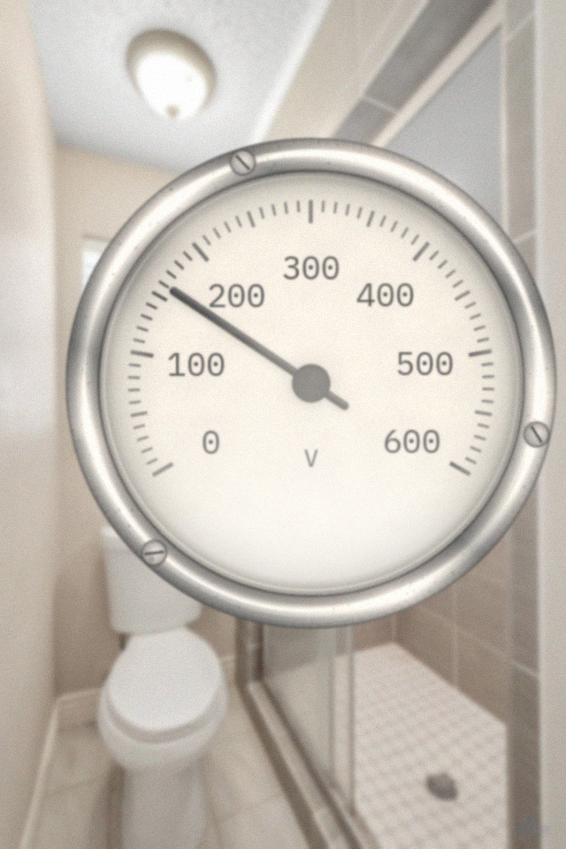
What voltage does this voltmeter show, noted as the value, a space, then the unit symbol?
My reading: 160 V
